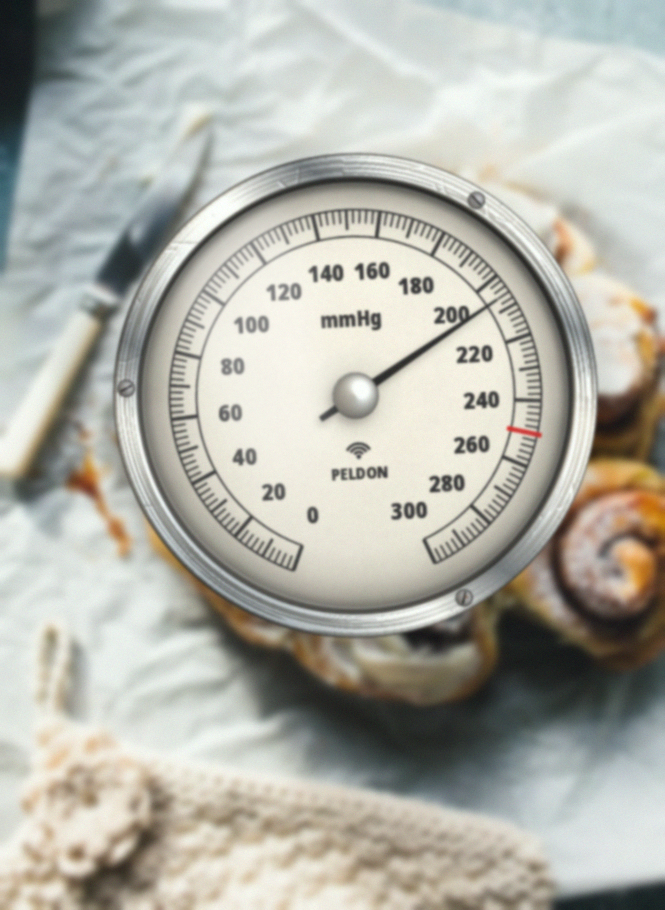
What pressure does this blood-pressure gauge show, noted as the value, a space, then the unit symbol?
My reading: 206 mmHg
